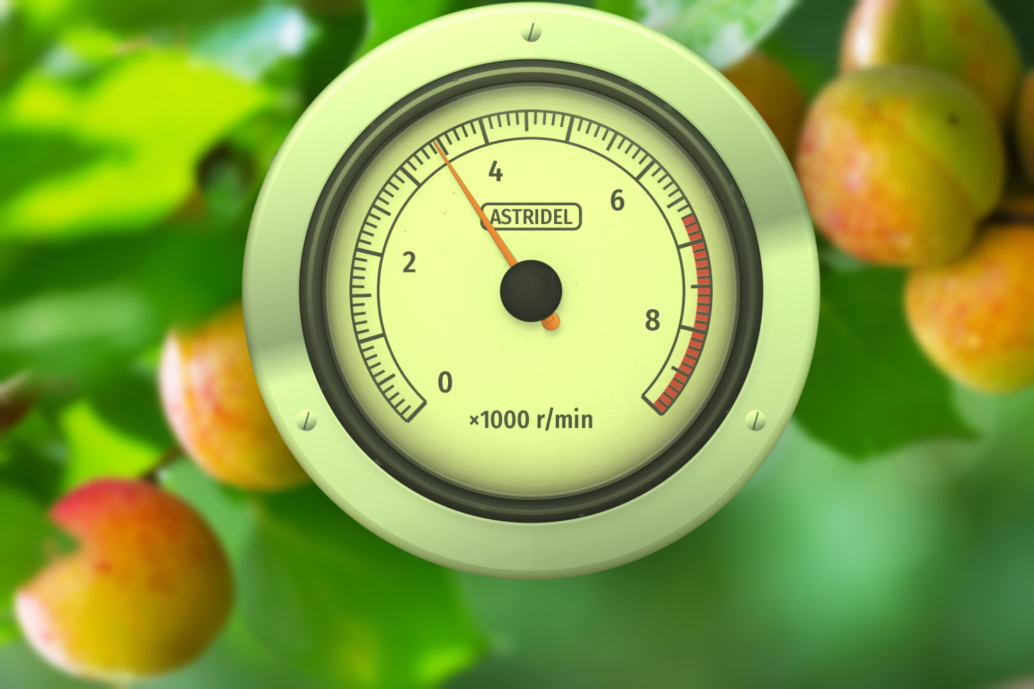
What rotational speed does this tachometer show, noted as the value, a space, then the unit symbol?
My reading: 3450 rpm
